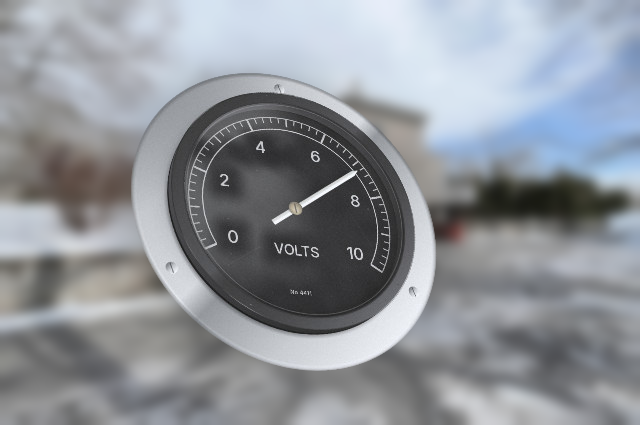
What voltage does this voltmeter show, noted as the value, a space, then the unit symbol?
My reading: 7.2 V
